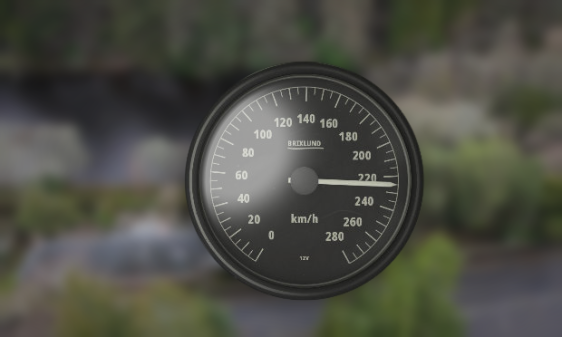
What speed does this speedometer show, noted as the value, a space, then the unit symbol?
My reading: 225 km/h
